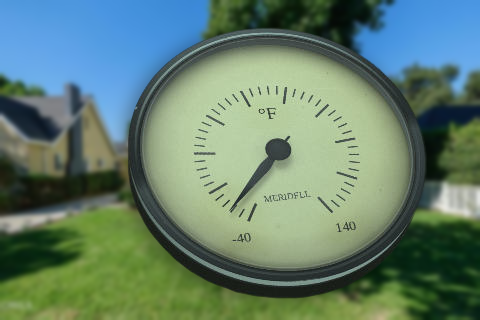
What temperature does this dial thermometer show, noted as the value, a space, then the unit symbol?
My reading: -32 °F
